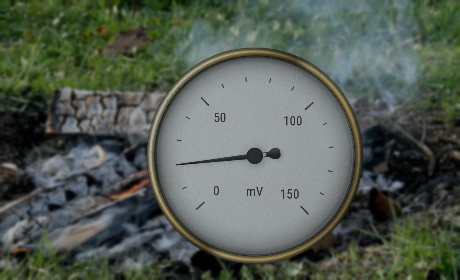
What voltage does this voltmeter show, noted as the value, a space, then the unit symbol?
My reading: 20 mV
